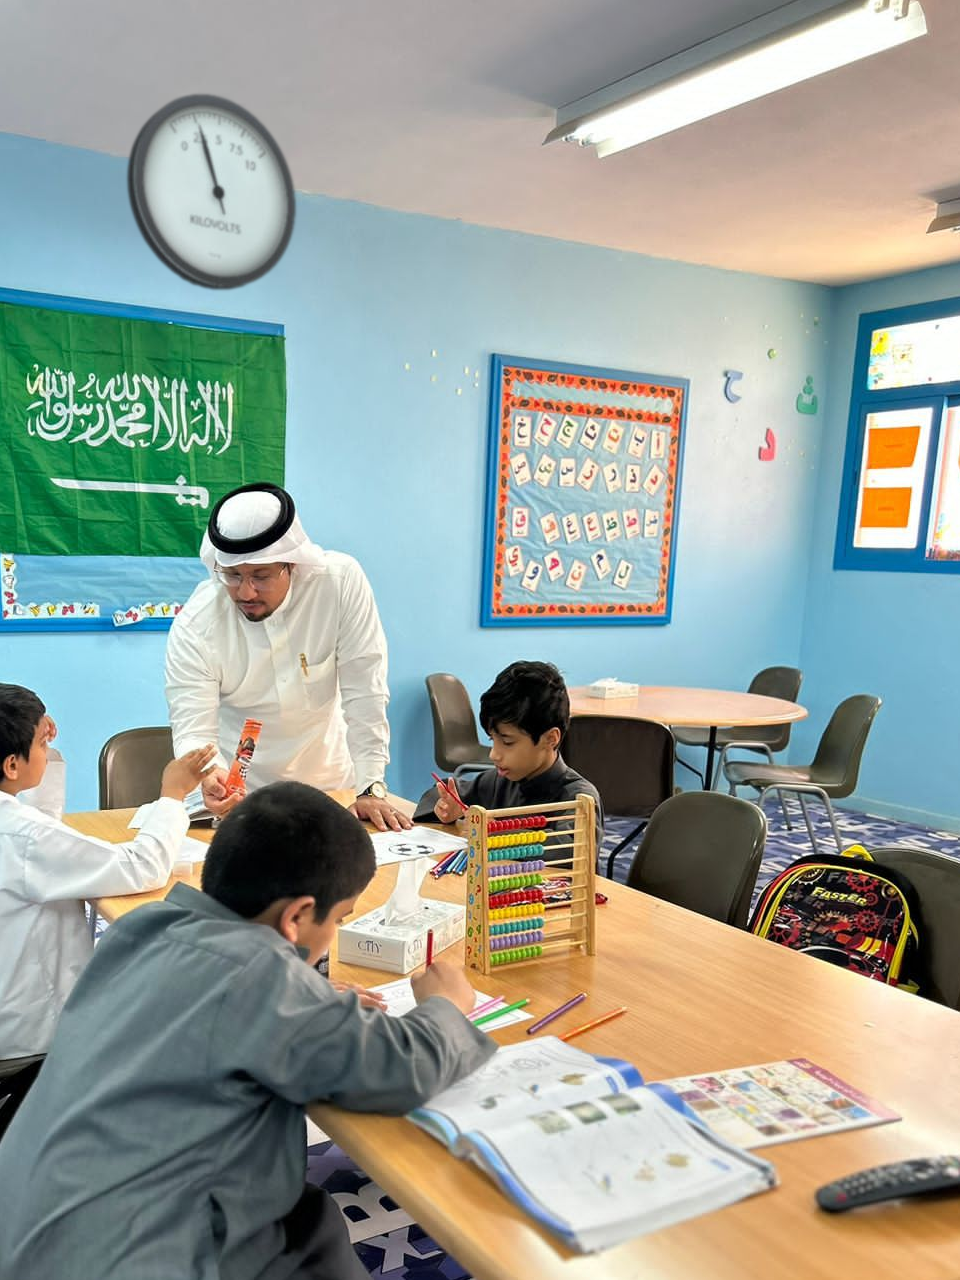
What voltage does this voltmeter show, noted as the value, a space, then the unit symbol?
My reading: 2.5 kV
